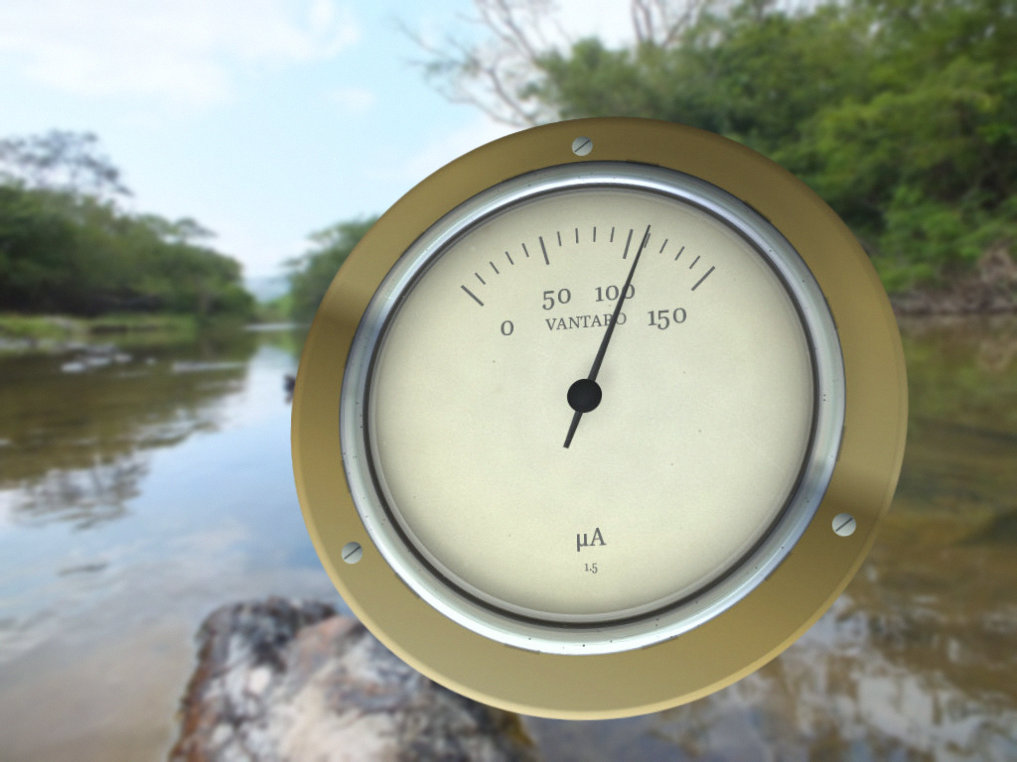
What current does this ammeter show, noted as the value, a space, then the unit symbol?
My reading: 110 µA
